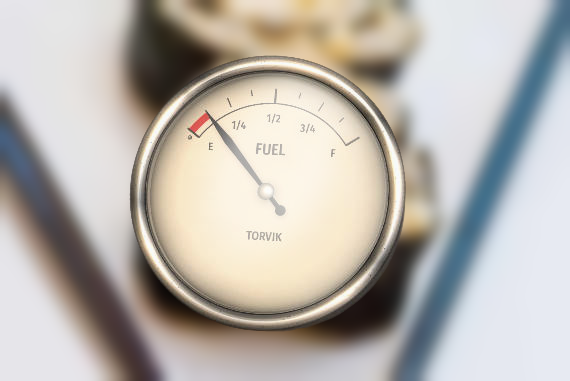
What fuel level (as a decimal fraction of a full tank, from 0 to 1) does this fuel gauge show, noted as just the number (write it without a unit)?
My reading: 0.125
